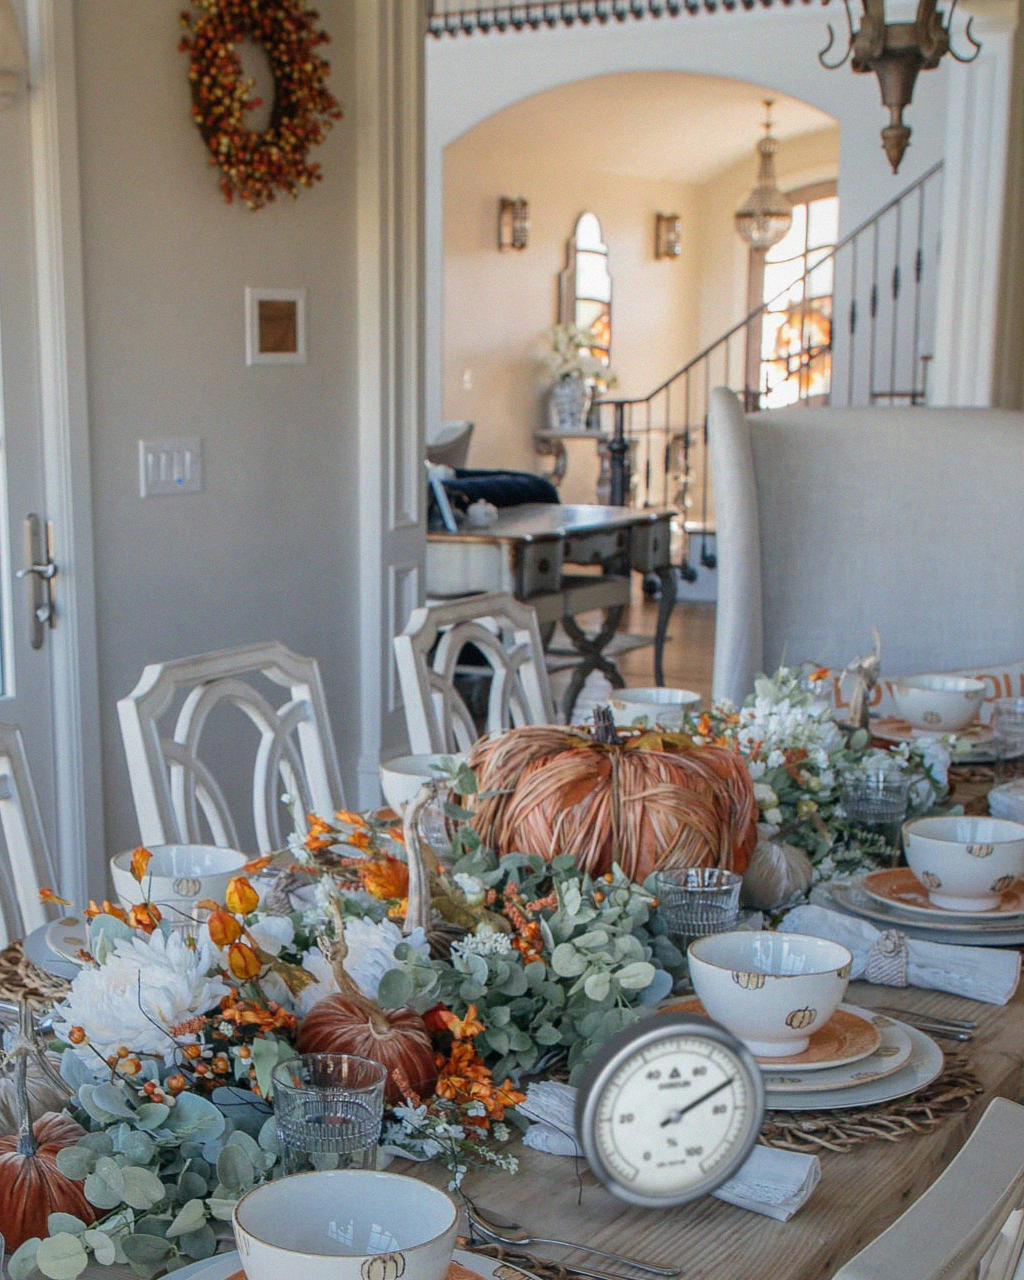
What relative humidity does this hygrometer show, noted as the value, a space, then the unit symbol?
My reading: 70 %
